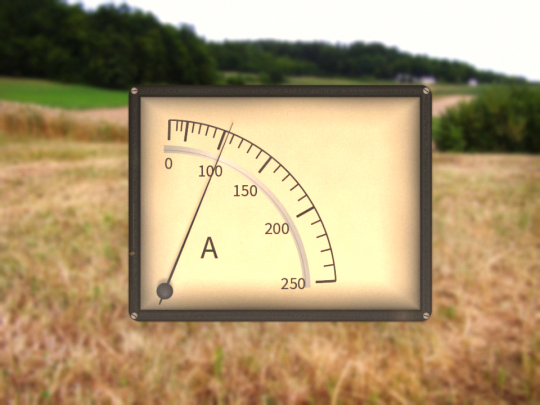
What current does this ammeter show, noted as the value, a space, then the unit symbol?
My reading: 105 A
